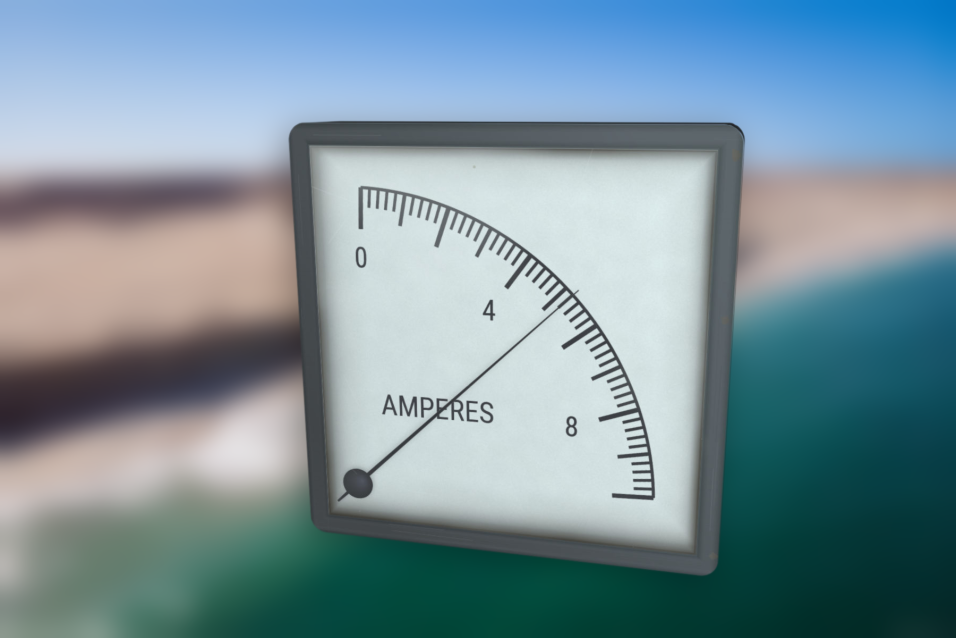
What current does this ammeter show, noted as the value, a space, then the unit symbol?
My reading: 5.2 A
